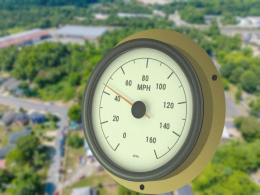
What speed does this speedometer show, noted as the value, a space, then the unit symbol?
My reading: 45 mph
